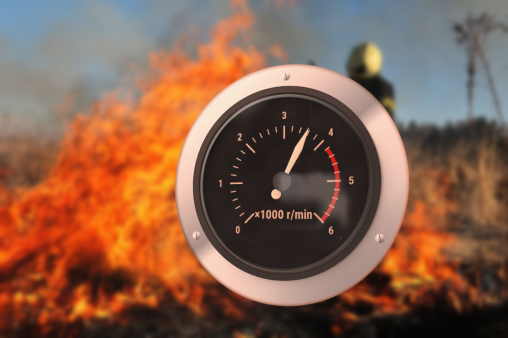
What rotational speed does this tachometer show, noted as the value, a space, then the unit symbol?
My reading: 3600 rpm
